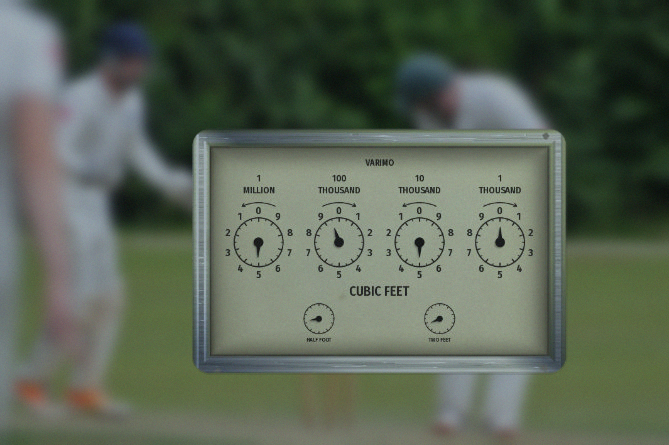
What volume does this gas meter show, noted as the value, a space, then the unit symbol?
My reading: 495000 ft³
